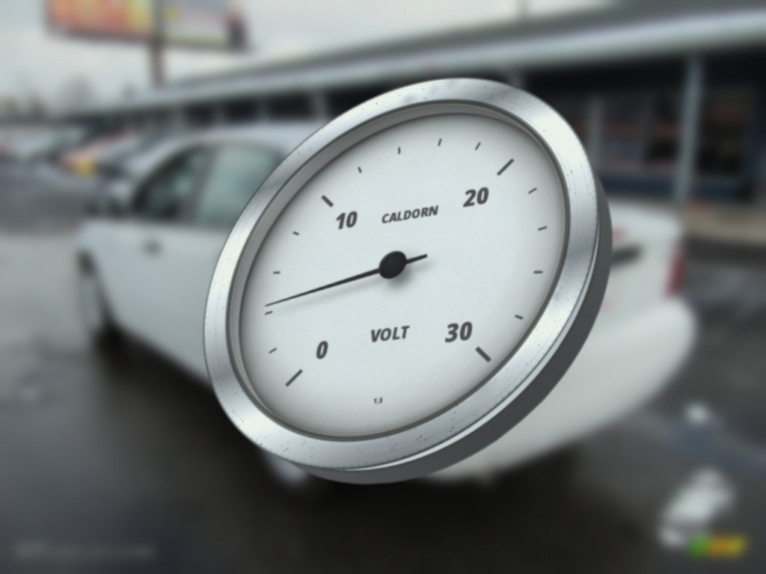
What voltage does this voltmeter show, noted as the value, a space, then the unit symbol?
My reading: 4 V
